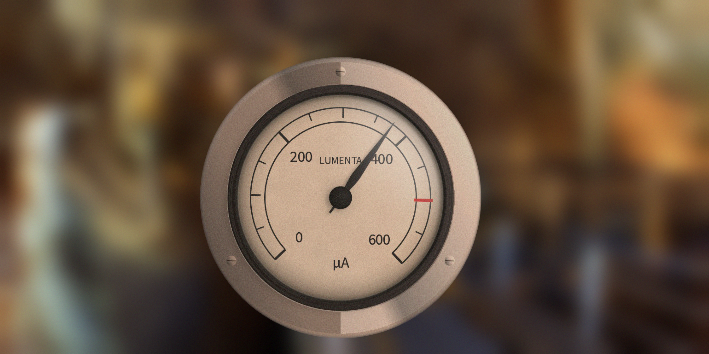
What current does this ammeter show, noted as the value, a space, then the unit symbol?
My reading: 375 µA
